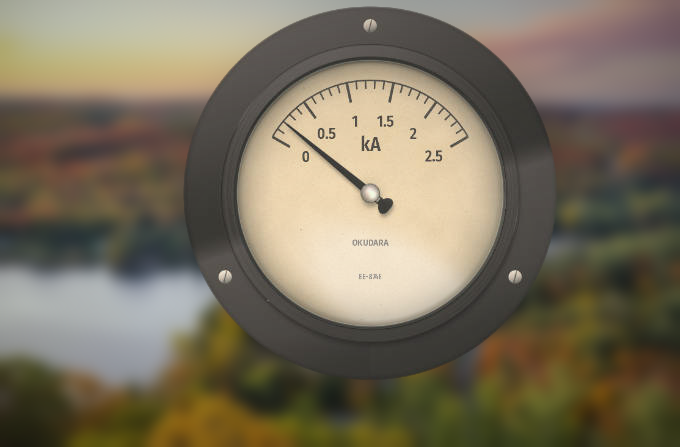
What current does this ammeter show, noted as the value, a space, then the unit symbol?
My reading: 0.2 kA
